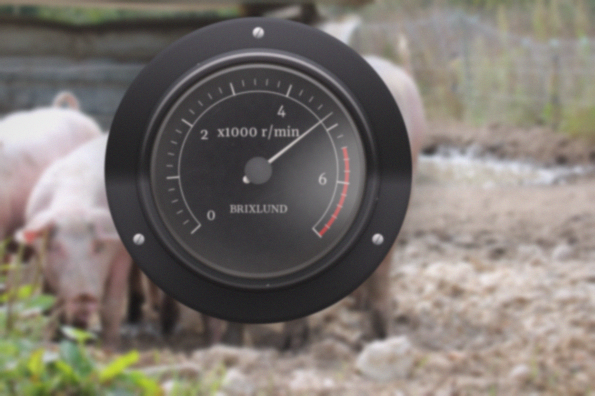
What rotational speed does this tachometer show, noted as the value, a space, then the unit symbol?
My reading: 4800 rpm
